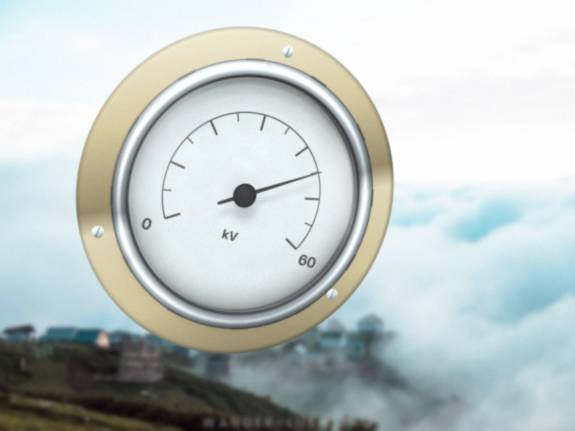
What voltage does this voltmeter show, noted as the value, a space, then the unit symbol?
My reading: 45 kV
